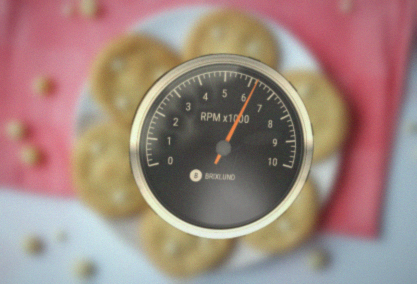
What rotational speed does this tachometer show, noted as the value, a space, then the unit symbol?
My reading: 6200 rpm
